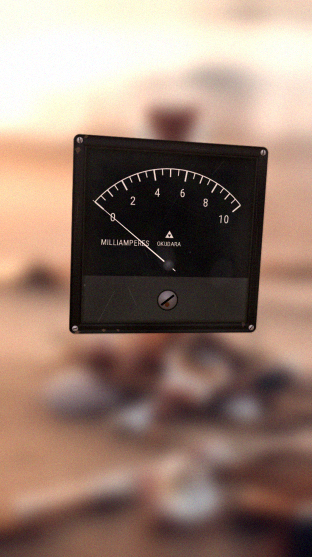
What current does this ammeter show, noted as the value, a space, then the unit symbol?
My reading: 0 mA
